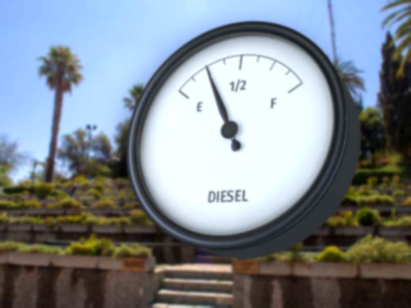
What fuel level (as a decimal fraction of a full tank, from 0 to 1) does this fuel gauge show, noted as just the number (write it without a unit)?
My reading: 0.25
